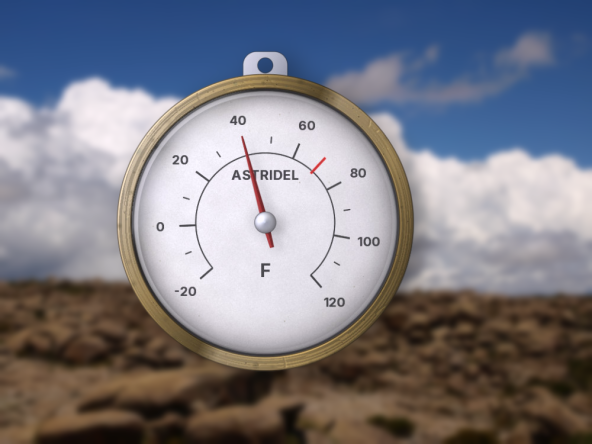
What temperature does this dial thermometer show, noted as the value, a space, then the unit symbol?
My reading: 40 °F
